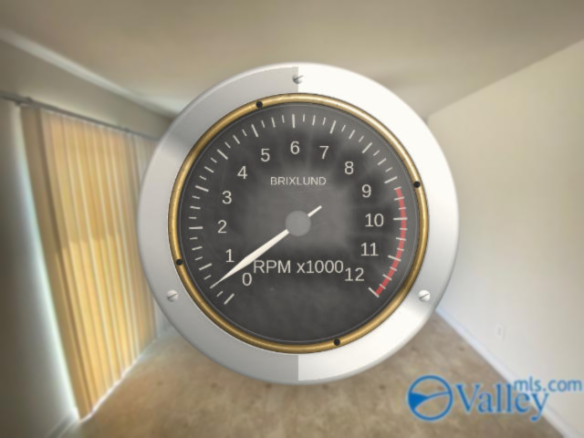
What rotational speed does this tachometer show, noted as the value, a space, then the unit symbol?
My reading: 500 rpm
